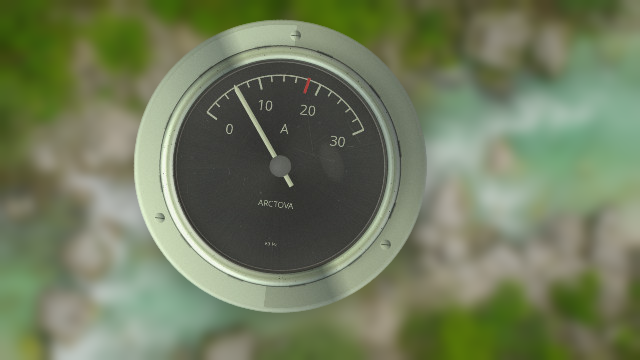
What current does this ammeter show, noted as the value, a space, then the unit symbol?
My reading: 6 A
